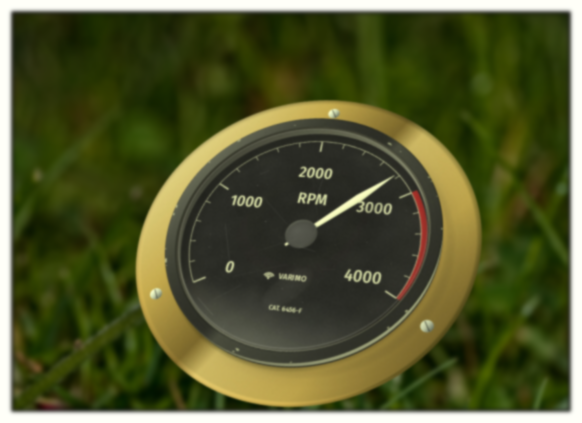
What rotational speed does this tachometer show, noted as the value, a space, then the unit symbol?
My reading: 2800 rpm
